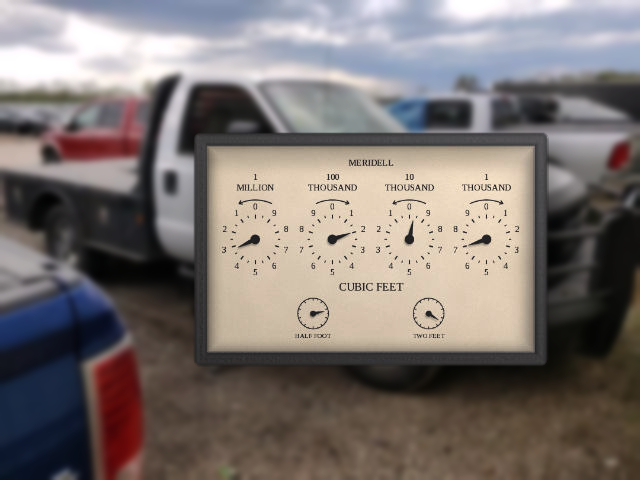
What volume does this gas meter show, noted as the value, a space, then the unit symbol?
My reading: 319700 ft³
